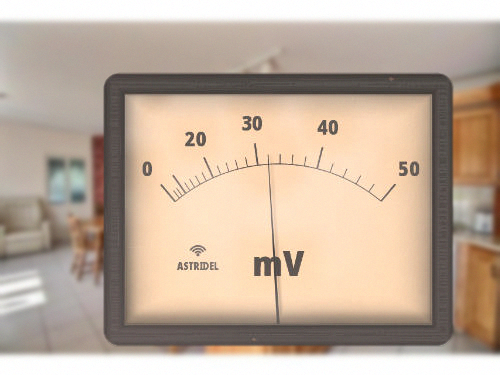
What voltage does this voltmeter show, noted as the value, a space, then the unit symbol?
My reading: 32 mV
